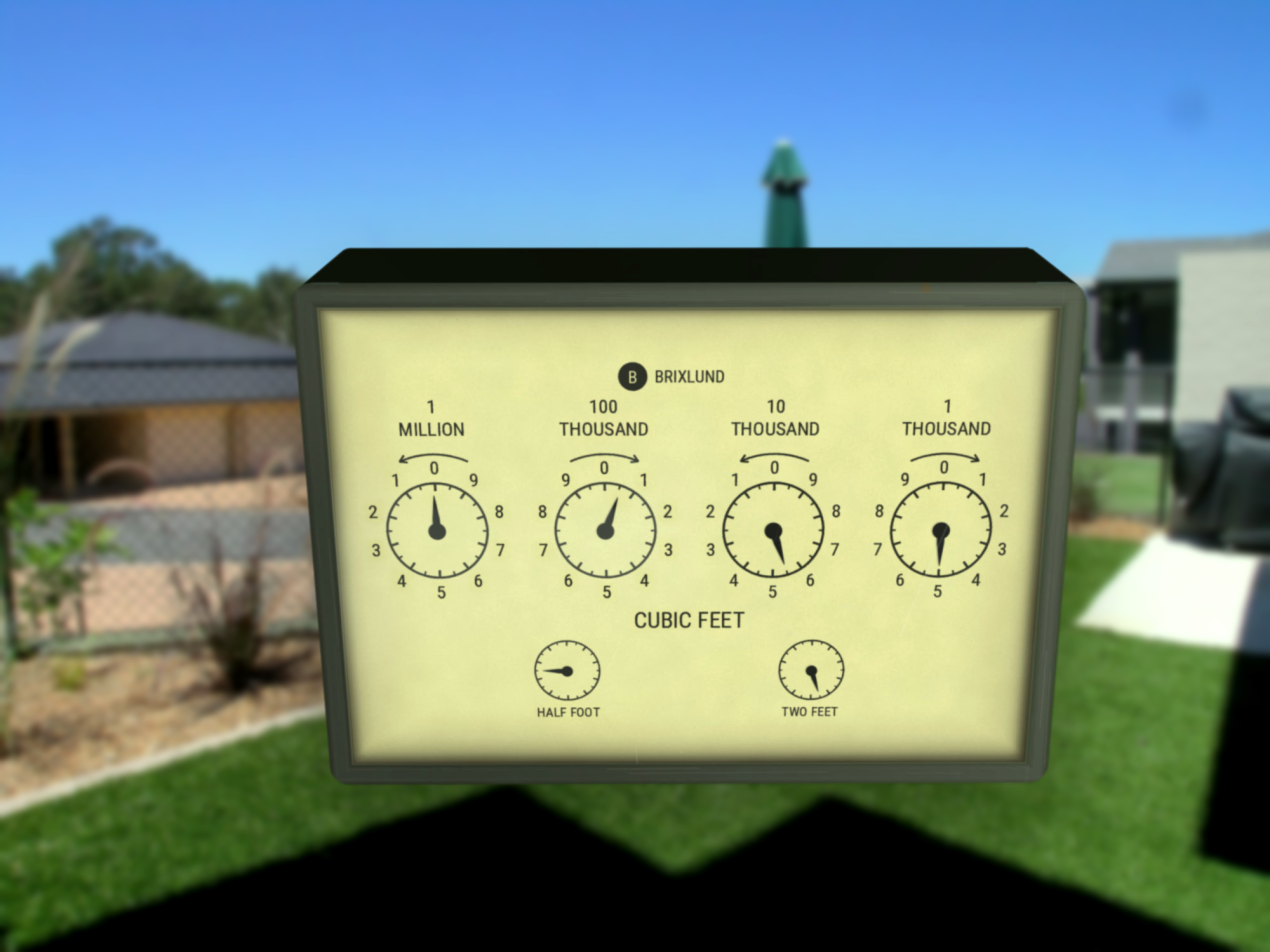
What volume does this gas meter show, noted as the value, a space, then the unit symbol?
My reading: 5500 ft³
